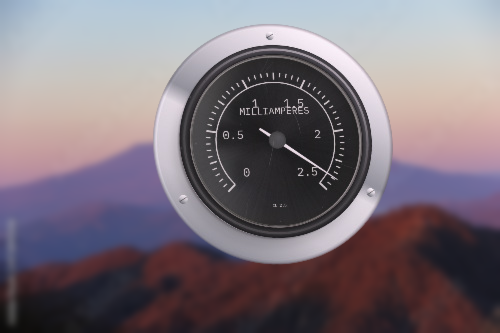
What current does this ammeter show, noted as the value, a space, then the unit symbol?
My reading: 2.4 mA
